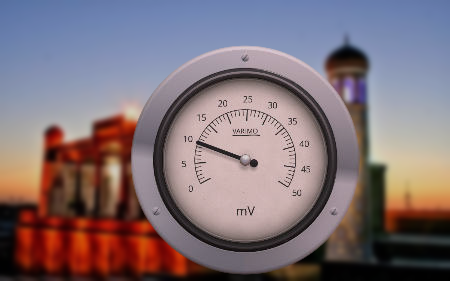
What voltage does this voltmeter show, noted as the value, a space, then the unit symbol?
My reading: 10 mV
